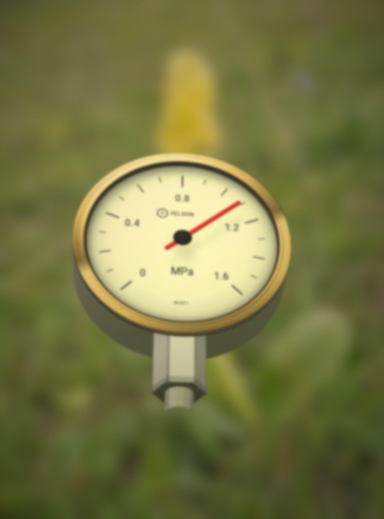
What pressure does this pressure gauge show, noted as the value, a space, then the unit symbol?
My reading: 1.1 MPa
